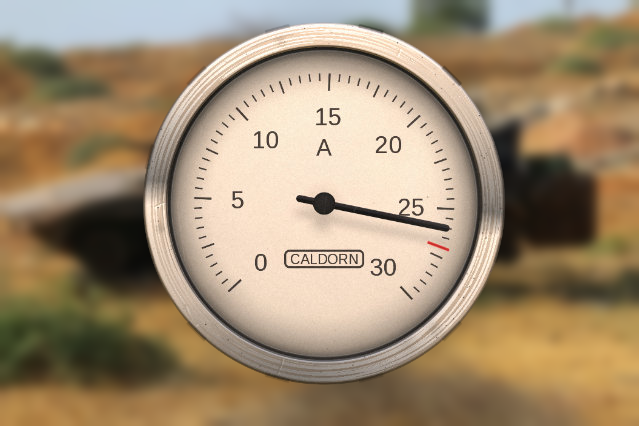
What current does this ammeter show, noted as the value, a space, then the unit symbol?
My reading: 26 A
